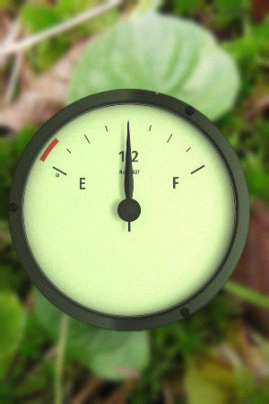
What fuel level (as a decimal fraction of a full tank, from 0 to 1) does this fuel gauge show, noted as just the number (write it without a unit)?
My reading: 0.5
